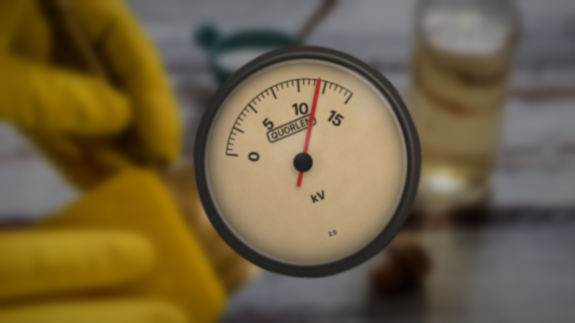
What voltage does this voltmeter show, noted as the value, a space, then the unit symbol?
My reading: 12 kV
